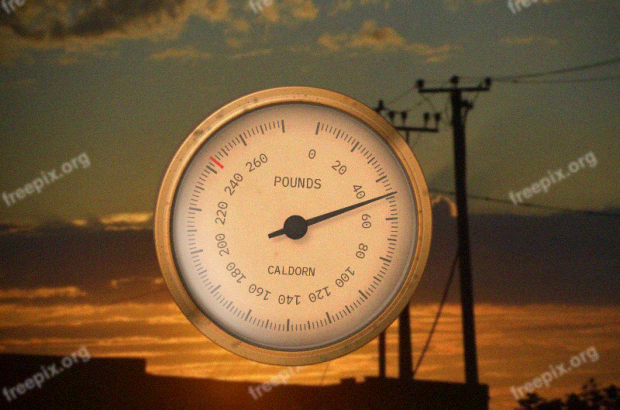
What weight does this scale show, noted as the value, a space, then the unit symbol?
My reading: 48 lb
